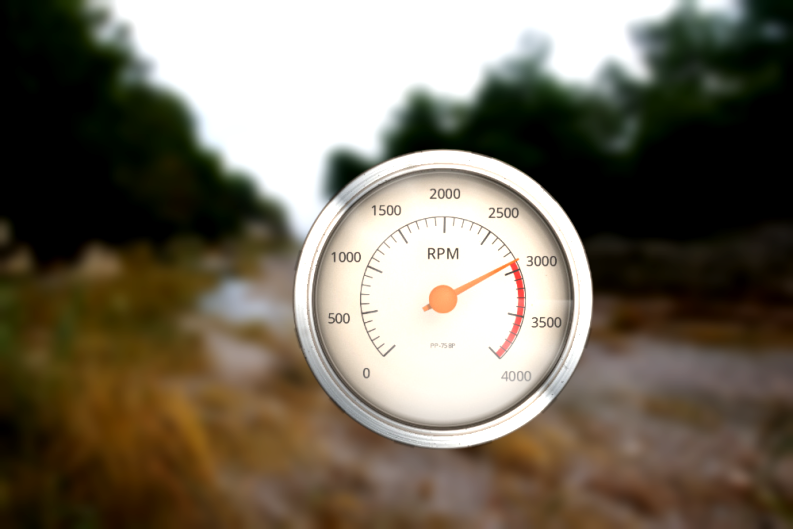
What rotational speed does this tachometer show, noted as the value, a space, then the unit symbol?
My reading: 2900 rpm
